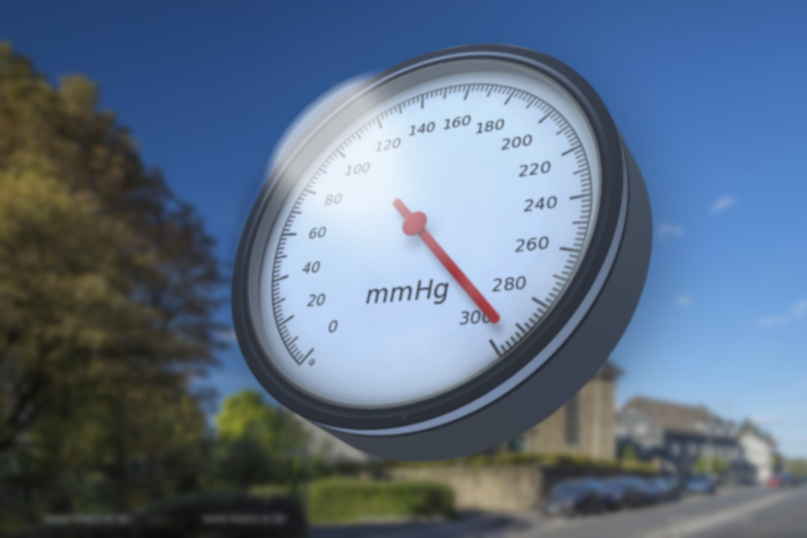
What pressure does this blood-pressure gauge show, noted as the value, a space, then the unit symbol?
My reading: 294 mmHg
